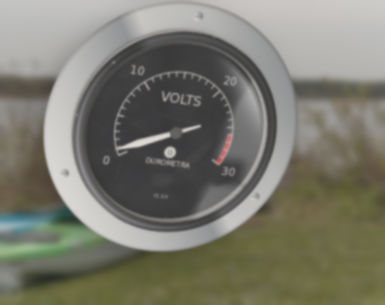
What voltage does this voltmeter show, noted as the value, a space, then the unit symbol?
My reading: 1 V
